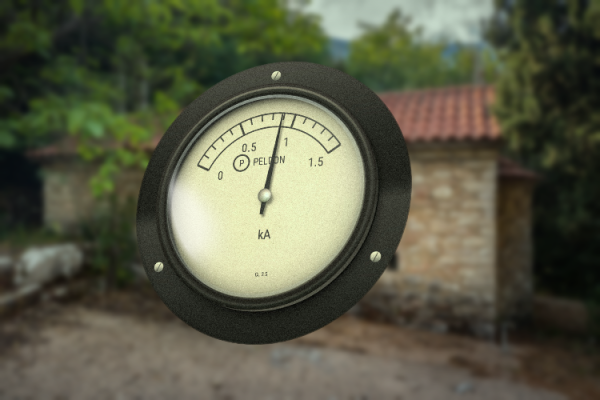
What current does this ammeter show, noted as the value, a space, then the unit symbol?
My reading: 0.9 kA
